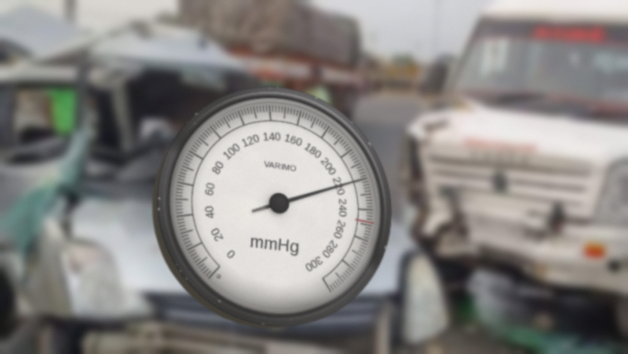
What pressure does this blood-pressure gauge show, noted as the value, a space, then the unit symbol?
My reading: 220 mmHg
